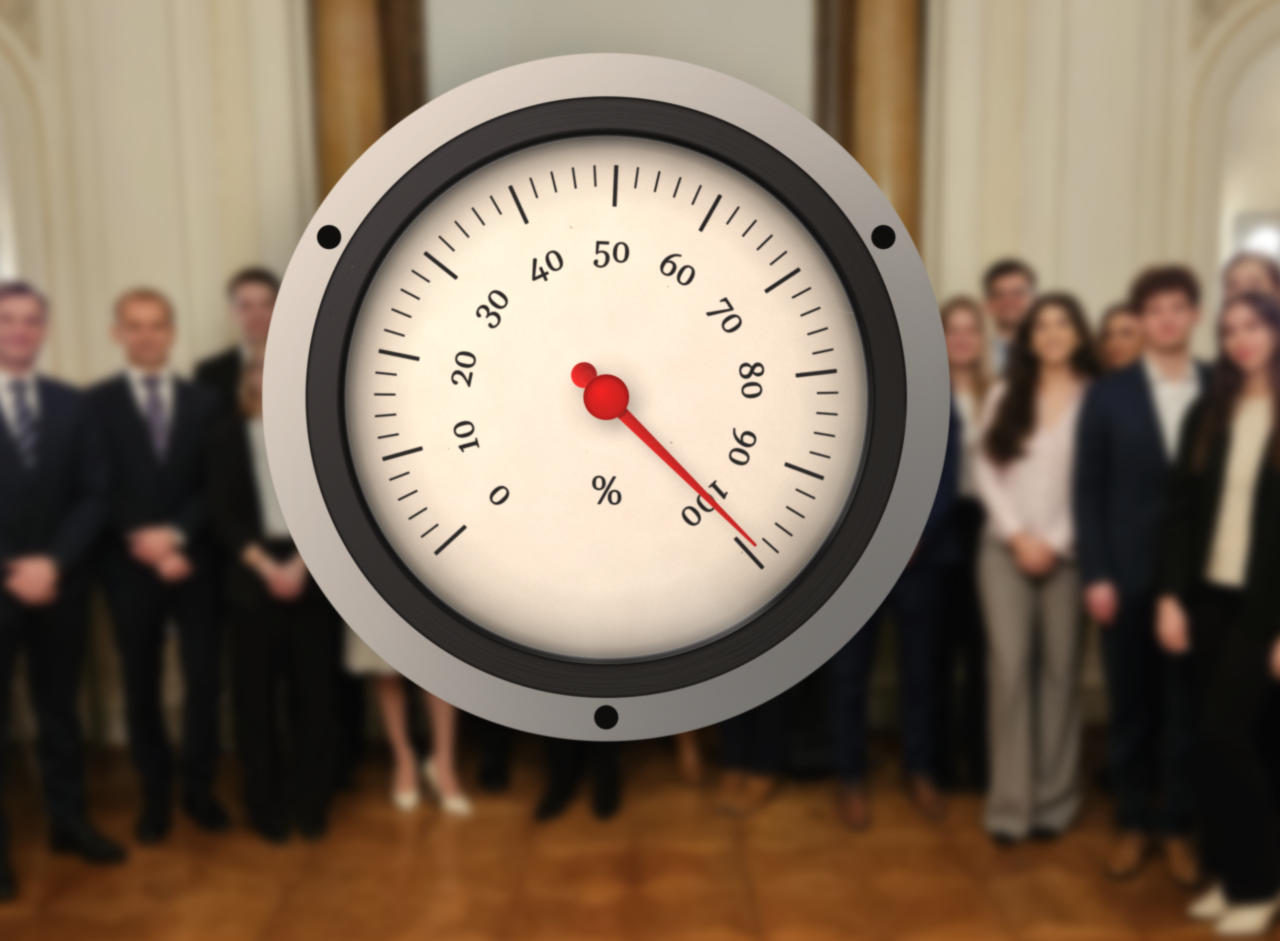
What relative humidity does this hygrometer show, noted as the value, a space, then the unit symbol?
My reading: 99 %
